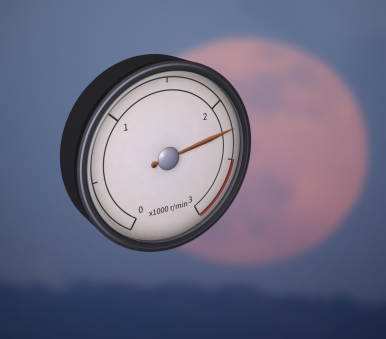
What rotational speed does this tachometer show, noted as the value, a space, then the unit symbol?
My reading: 2250 rpm
